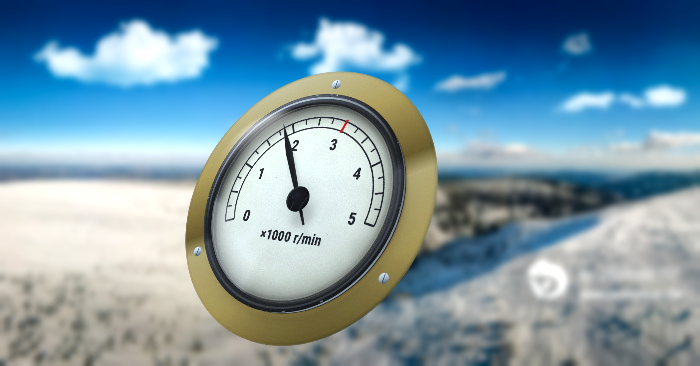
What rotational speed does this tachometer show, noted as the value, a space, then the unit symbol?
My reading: 1875 rpm
